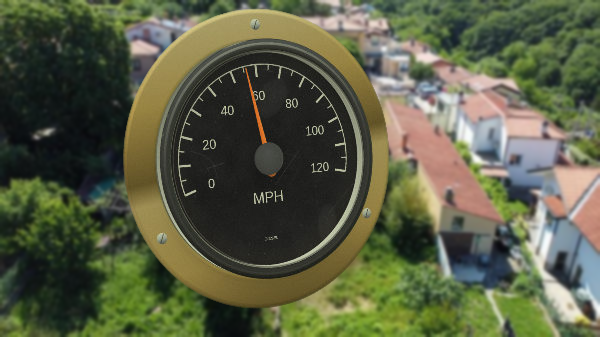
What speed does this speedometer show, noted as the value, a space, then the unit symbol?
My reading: 55 mph
